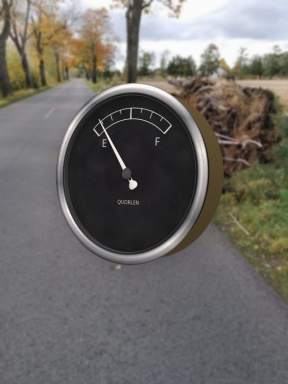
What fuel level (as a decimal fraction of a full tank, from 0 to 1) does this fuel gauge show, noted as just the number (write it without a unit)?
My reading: 0.125
